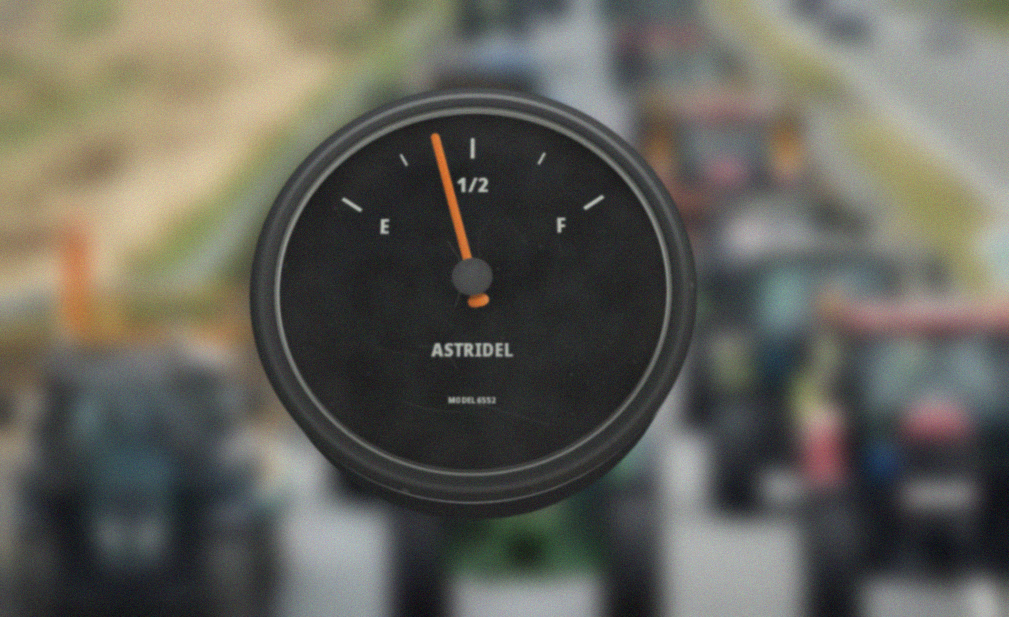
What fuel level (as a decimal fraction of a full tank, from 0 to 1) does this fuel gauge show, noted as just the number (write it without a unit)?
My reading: 0.375
